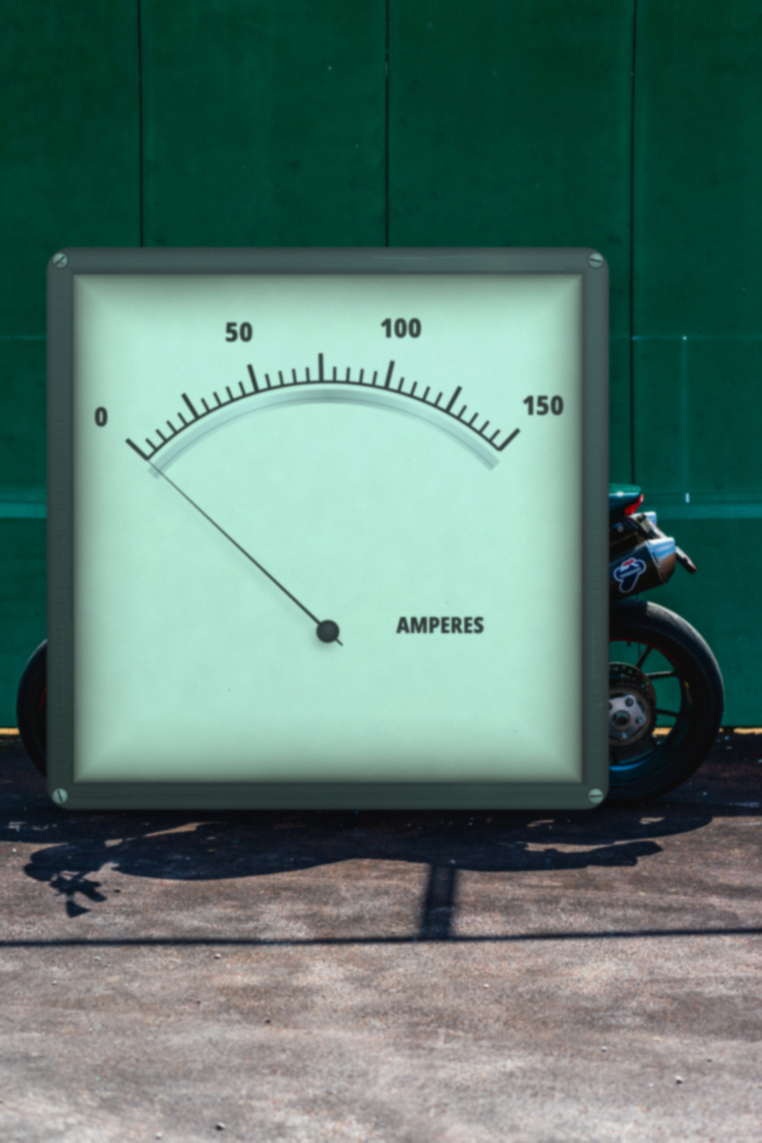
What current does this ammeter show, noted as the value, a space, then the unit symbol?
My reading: 0 A
